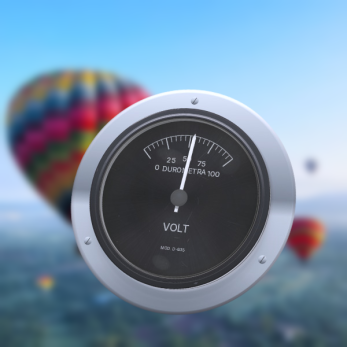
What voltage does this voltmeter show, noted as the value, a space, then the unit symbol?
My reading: 55 V
